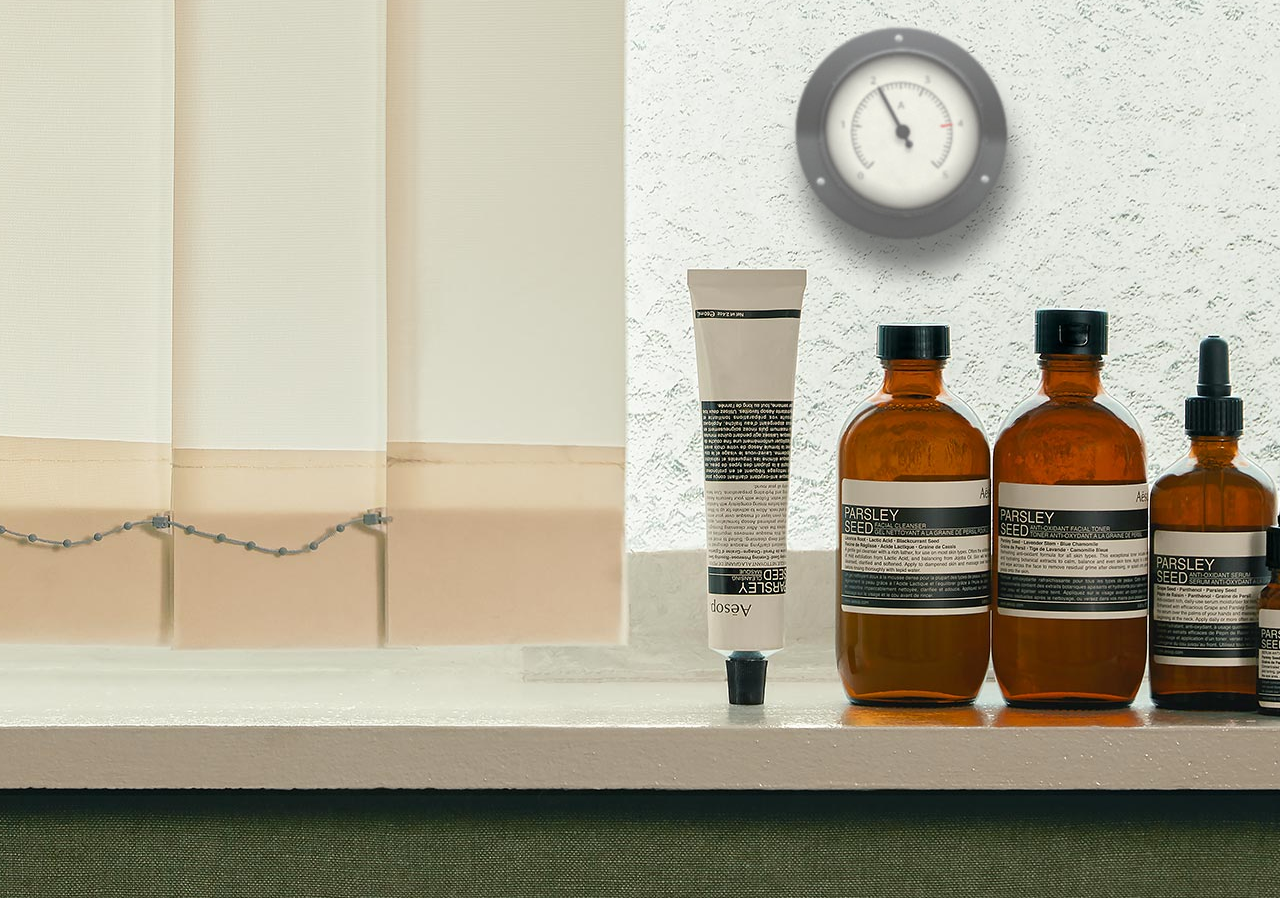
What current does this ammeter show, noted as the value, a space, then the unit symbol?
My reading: 2 A
